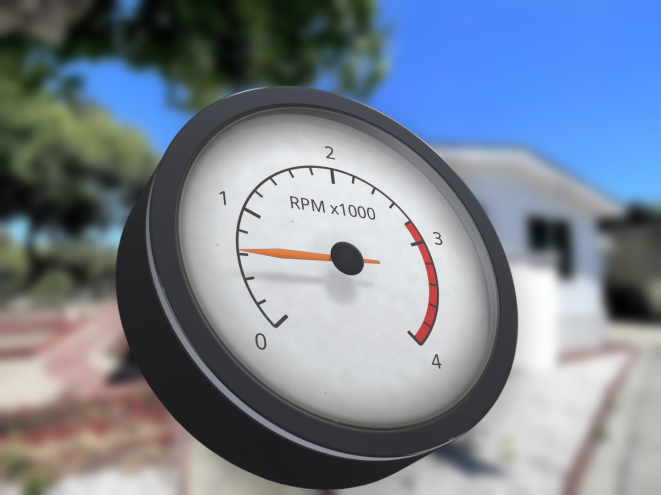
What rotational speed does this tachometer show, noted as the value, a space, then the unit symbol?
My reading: 600 rpm
